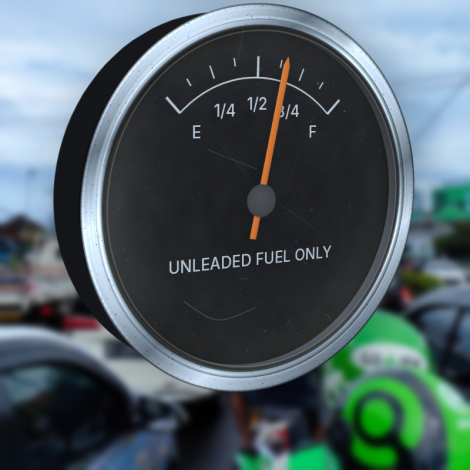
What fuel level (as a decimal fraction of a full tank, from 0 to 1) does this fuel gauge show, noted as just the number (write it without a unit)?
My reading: 0.625
